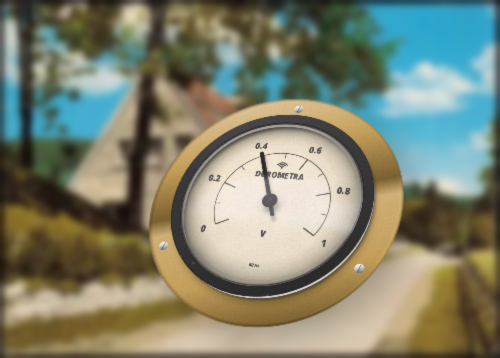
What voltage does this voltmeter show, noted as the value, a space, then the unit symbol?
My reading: 0.4 V
